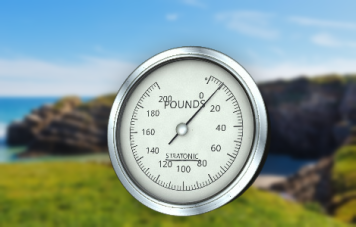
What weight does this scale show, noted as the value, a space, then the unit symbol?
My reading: 10 lb
